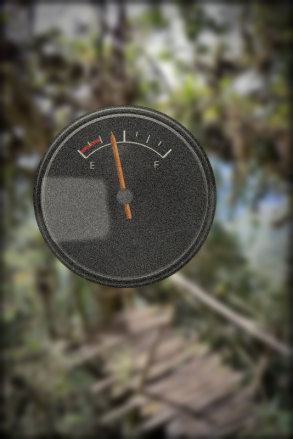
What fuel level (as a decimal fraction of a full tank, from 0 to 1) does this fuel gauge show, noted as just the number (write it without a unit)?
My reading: 0.375
